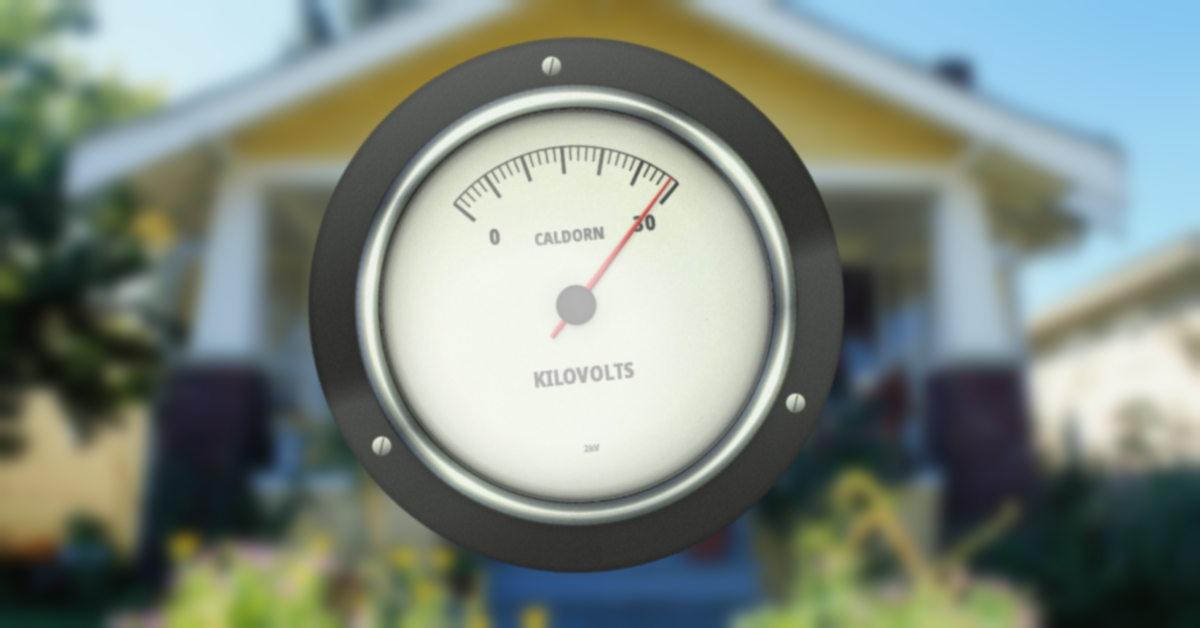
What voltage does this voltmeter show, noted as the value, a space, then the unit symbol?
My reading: 29 kV
